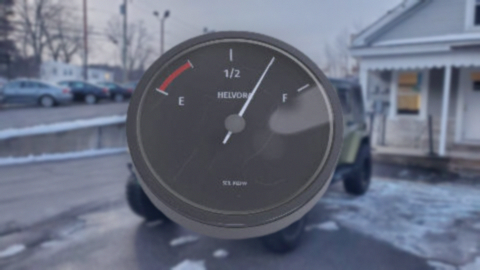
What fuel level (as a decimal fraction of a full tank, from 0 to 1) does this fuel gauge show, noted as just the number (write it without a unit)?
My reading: 0.75
